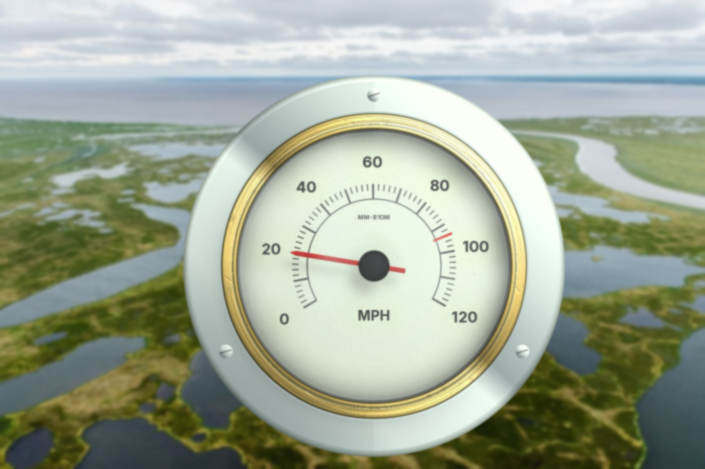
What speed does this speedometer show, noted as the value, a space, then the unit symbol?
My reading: 20 mph
